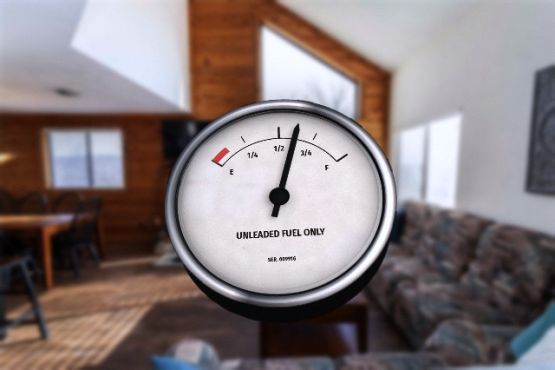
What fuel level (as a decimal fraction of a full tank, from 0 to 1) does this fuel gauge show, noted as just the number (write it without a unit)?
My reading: 0.625
